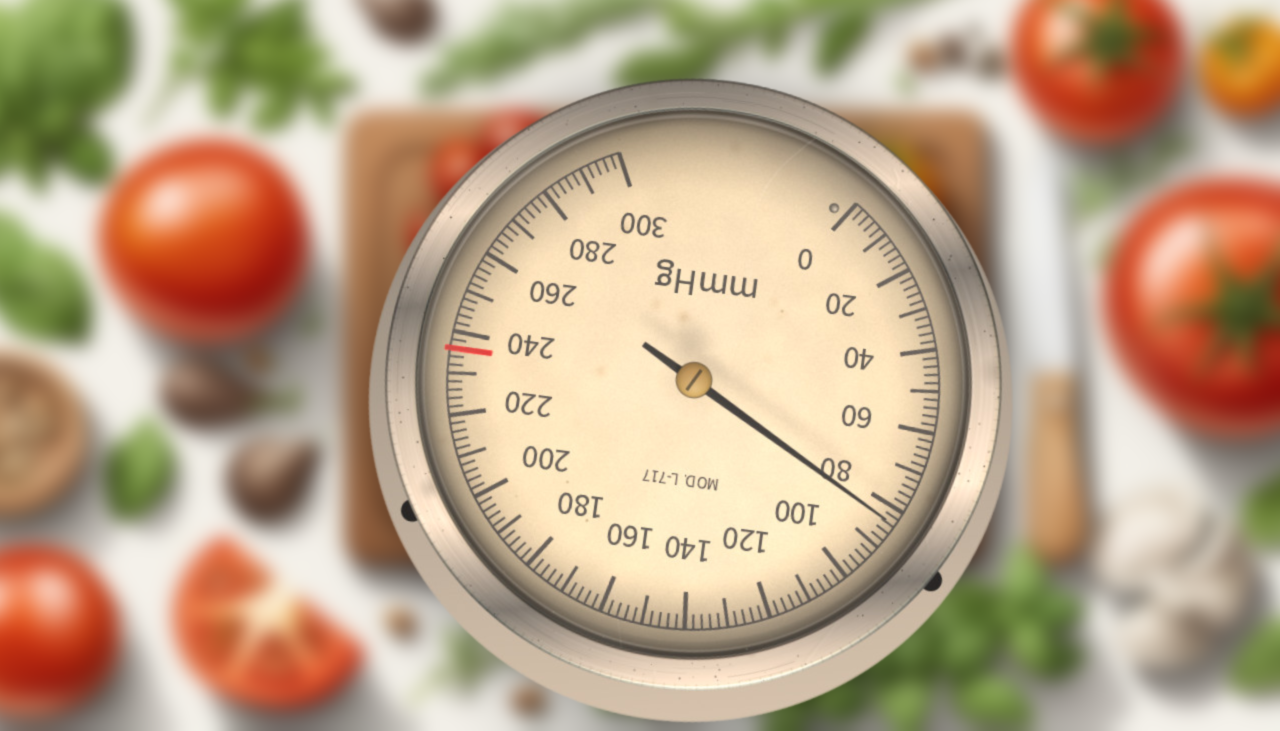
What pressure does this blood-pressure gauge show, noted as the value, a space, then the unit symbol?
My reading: 84 mmHg
